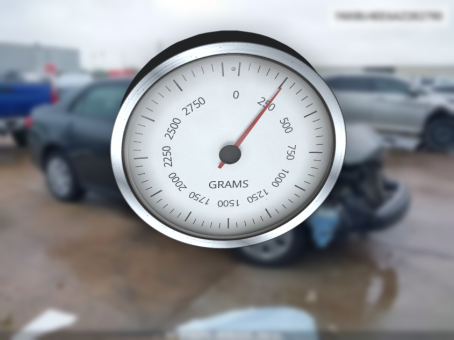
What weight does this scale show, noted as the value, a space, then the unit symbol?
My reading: 250 g
